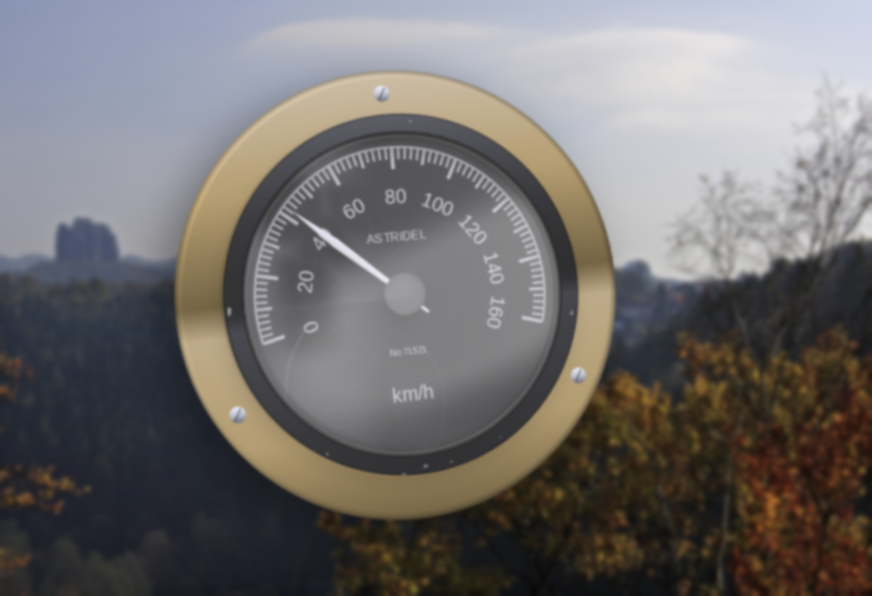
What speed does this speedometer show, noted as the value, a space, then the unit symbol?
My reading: 42 km/h
